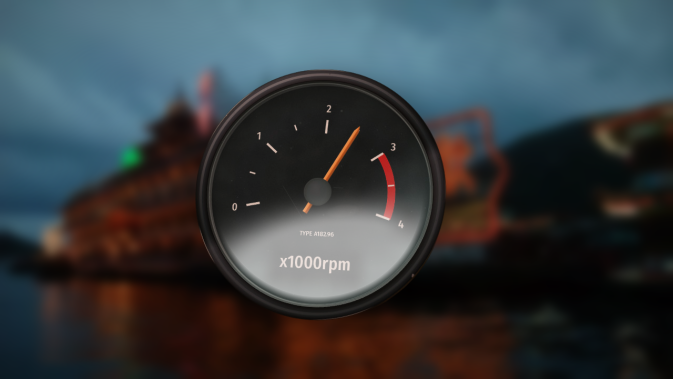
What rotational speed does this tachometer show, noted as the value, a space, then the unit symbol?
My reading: 2500 rpm
